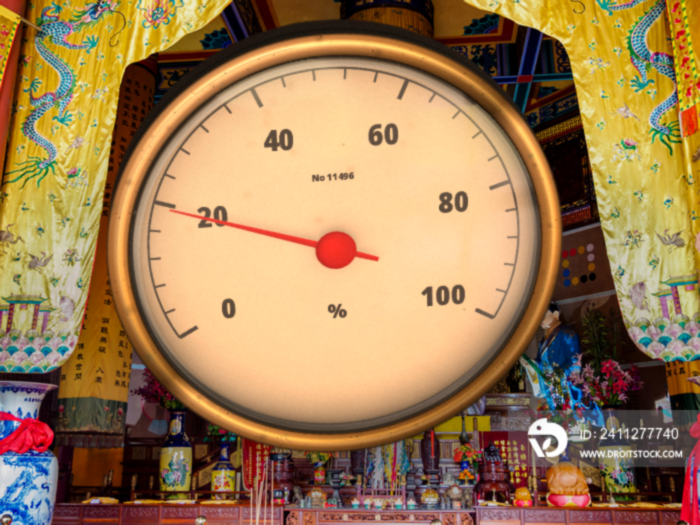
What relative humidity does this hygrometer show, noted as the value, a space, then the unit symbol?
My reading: 20 %
